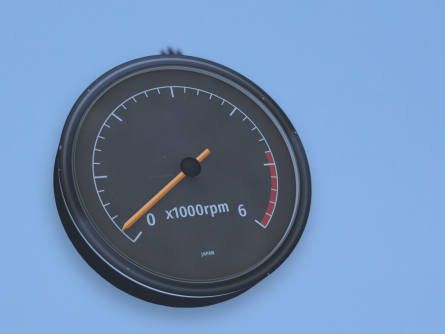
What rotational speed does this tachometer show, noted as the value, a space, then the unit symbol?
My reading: 200 rpm
